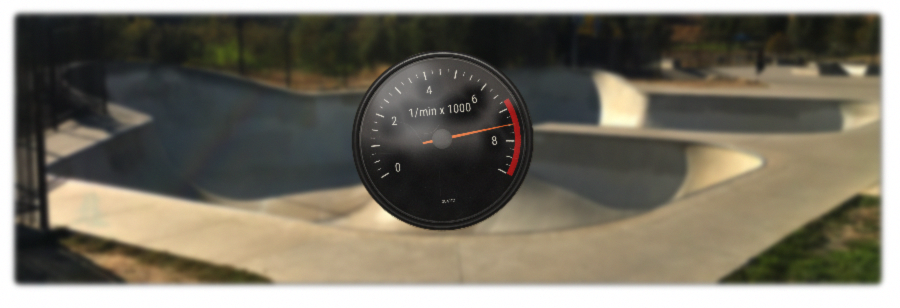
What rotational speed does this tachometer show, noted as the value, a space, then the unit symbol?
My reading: 7500 rpm
